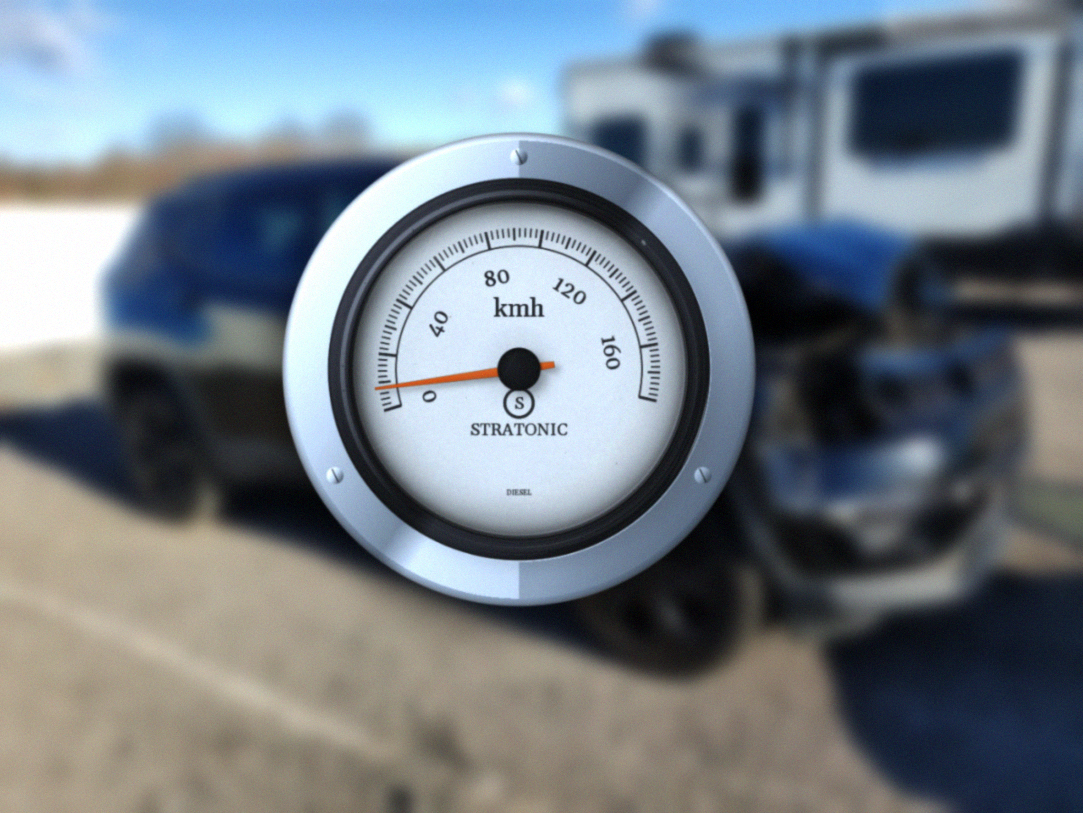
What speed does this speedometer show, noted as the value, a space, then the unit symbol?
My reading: 8 km/h
